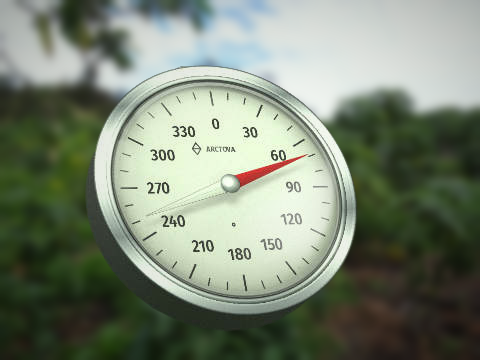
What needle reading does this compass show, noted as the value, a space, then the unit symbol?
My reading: 70 °
